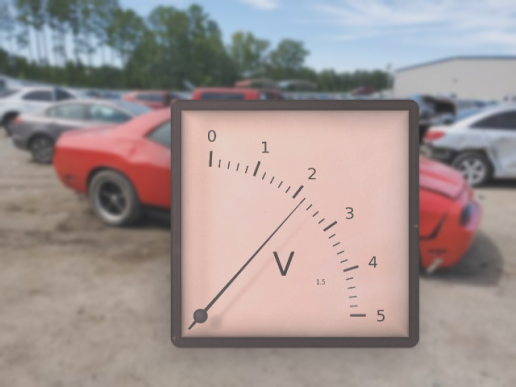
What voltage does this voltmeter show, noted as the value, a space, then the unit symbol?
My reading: 2.2 V
